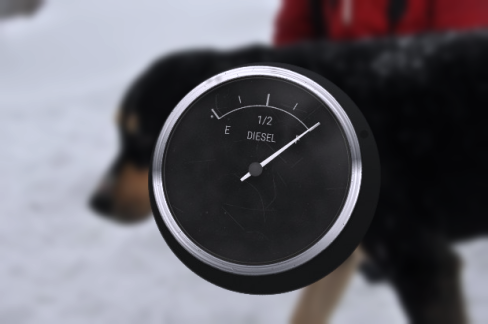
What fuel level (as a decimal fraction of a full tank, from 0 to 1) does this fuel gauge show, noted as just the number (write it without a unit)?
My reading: 1
